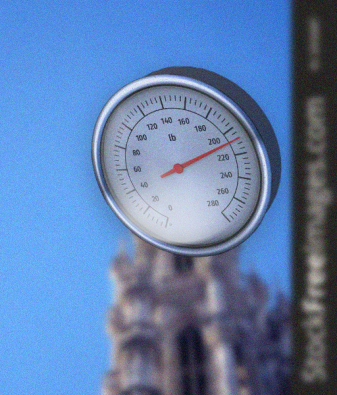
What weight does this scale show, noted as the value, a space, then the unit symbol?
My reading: 208 lb
